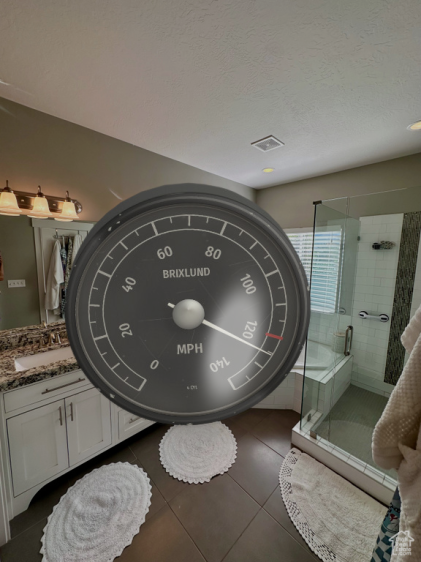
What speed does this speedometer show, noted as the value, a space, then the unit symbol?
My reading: 125 mph
